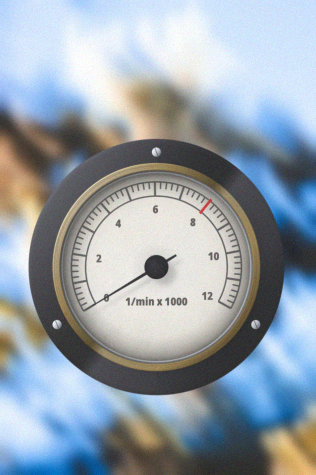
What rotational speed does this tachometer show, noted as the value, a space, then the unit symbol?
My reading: 0 rpm
